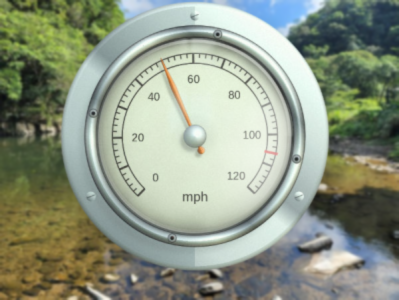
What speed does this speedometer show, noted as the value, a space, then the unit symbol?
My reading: 50 mph
